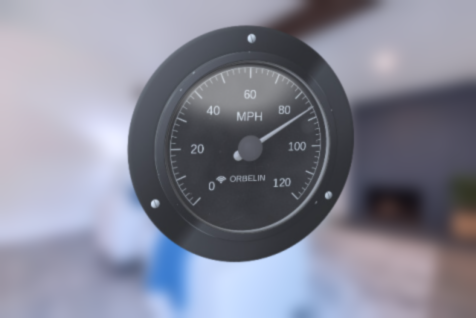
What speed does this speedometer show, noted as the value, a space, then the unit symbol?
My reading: 86 mph
